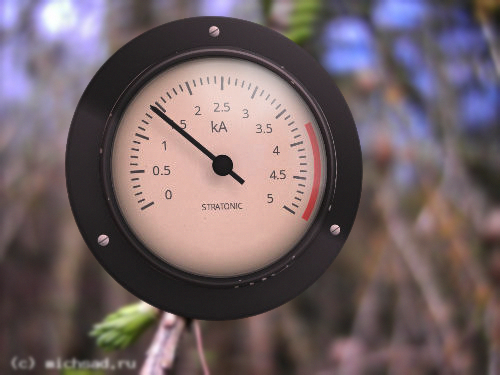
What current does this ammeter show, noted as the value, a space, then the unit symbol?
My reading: 1.4 kA
